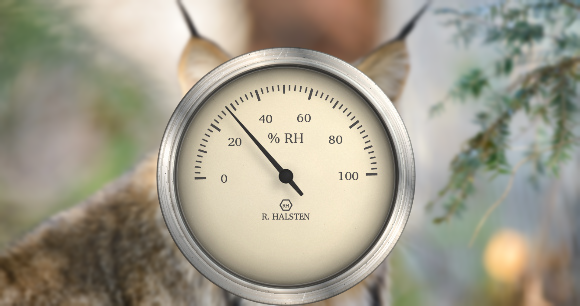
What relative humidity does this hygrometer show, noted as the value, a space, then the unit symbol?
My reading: 28 %
